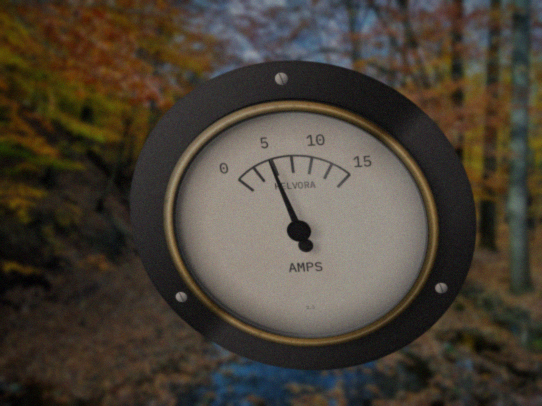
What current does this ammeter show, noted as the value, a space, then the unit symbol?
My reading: 5 A
